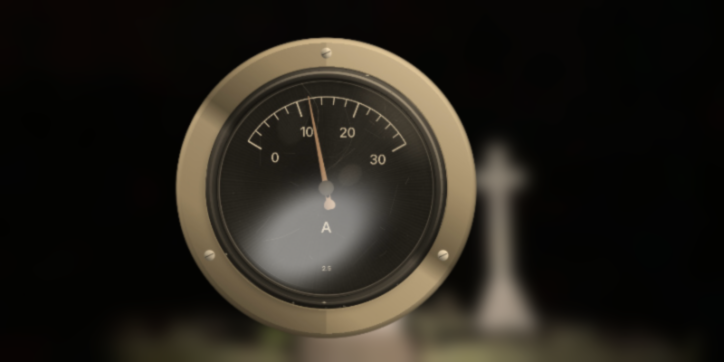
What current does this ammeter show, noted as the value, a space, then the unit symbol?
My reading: 12 A
